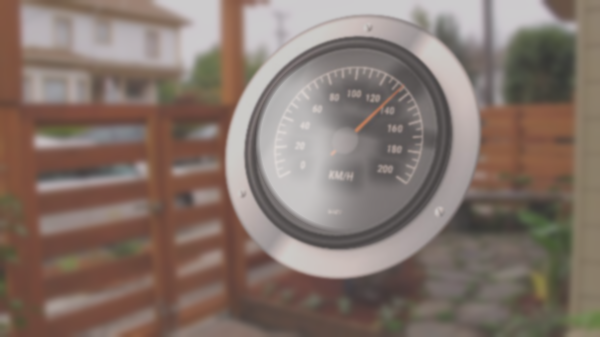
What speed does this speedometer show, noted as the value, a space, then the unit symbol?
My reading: 135 km/h
